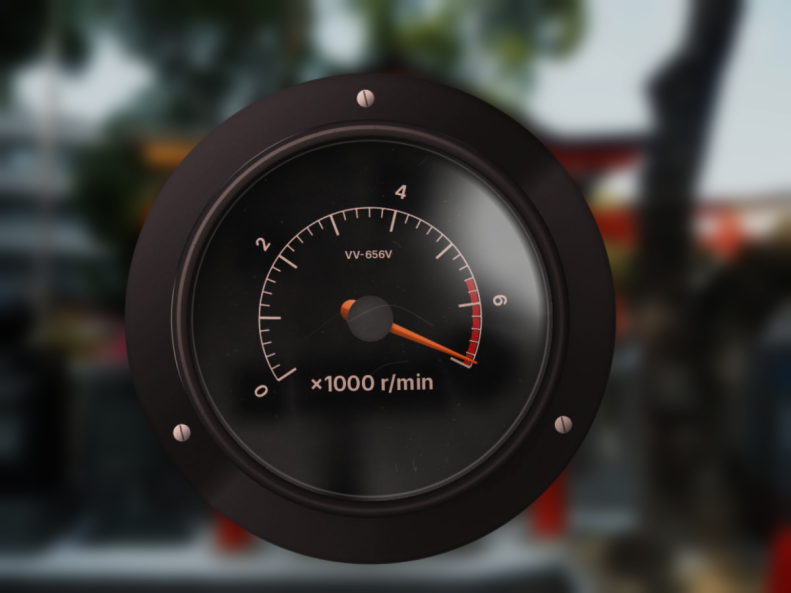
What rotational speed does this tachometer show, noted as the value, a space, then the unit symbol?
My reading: 6900 rpm
